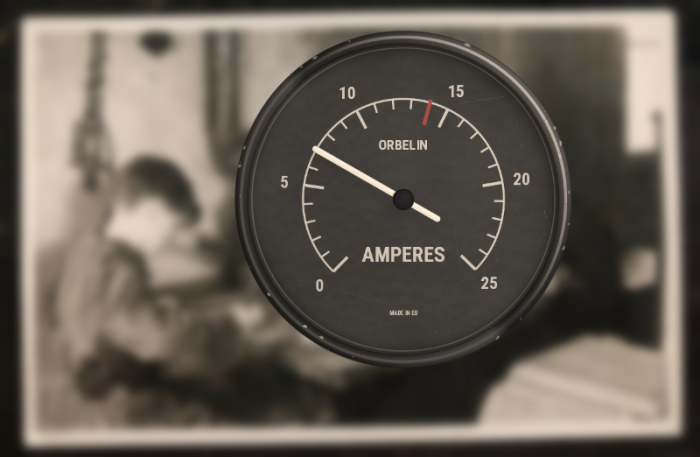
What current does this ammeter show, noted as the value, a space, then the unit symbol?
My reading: 7 A
